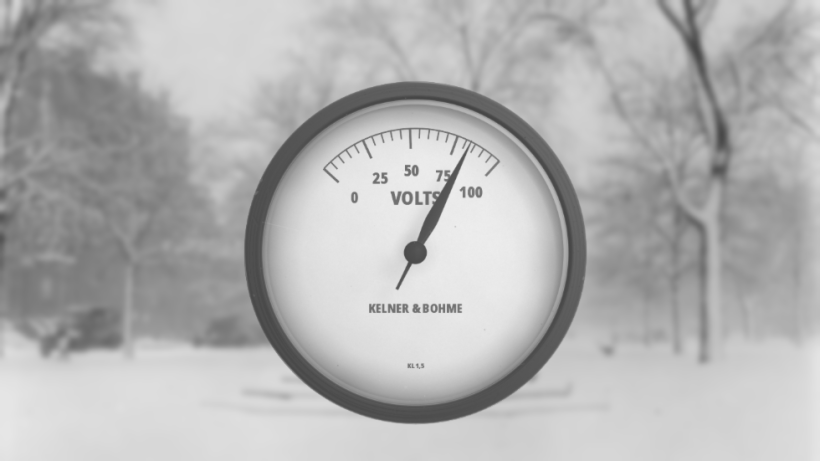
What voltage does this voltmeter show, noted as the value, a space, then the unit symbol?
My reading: 82.5 V
